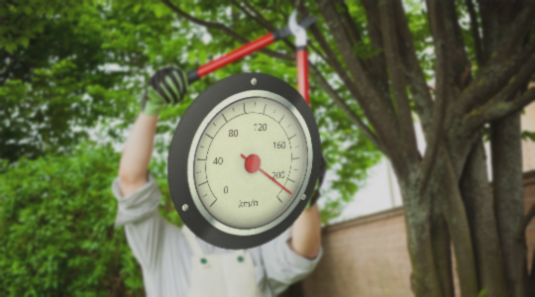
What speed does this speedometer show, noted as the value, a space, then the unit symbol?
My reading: 210 km/h
